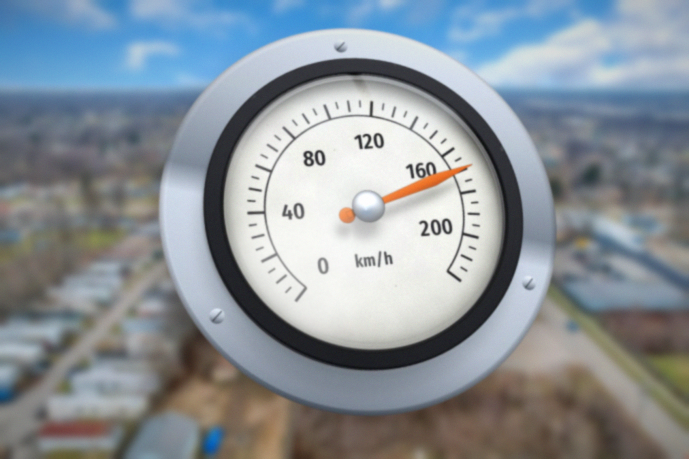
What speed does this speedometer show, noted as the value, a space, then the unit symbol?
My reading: 170 km/h
